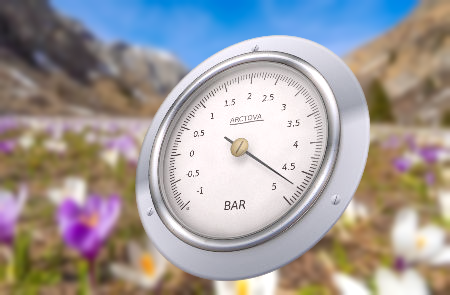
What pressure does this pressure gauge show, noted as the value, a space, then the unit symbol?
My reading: 4.75 bar
